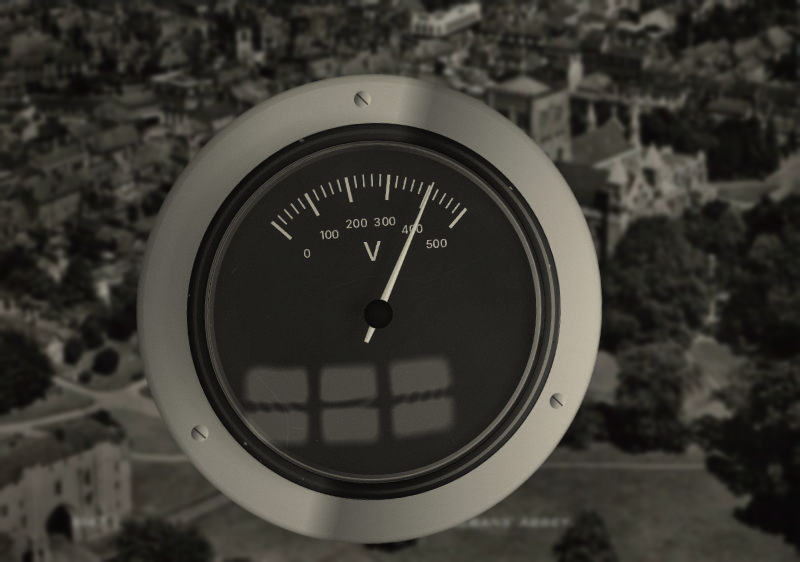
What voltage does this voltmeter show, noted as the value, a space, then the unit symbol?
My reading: 400 V
